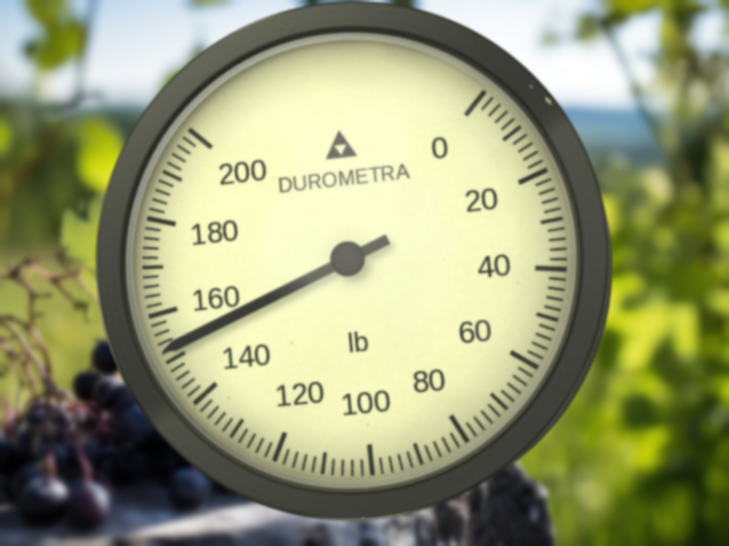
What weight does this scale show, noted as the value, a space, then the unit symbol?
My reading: 152 lb
